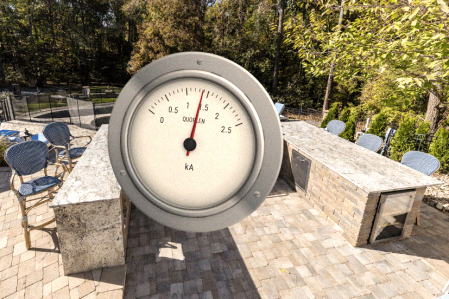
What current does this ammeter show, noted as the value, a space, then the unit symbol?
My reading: 1.4 kA
